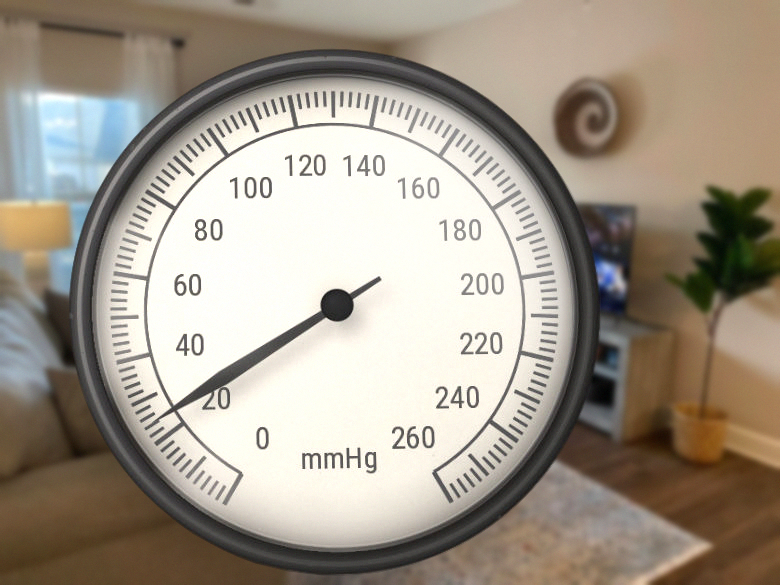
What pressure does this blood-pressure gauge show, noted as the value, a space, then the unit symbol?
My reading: 24 mmHg
